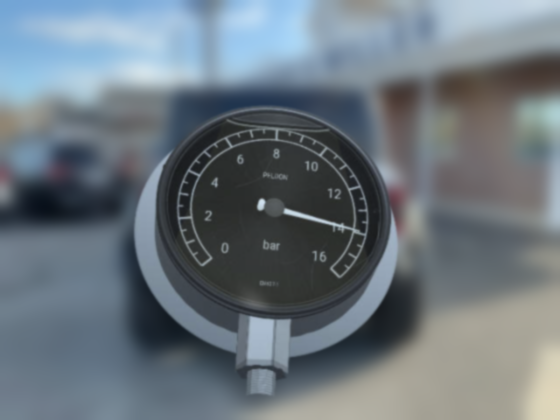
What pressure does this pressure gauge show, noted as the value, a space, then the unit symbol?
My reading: 14 bar
